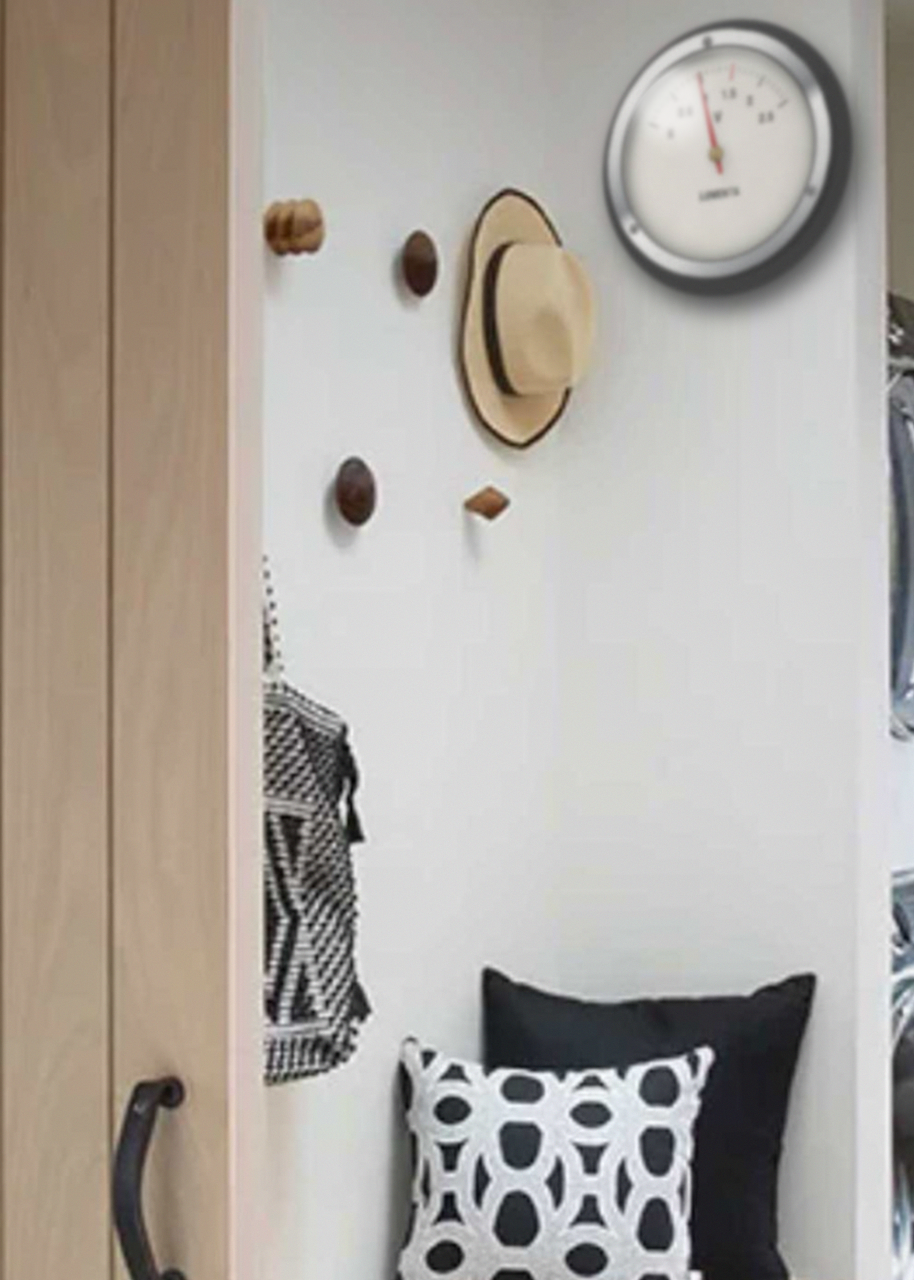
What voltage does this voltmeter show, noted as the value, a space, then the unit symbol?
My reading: 1 V
